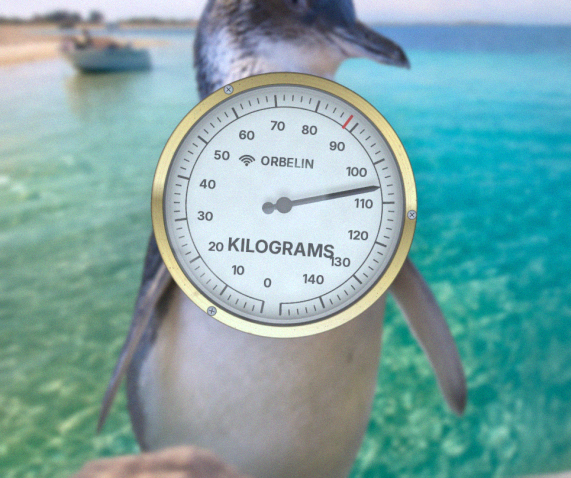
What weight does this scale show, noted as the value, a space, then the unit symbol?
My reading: 106 kg
